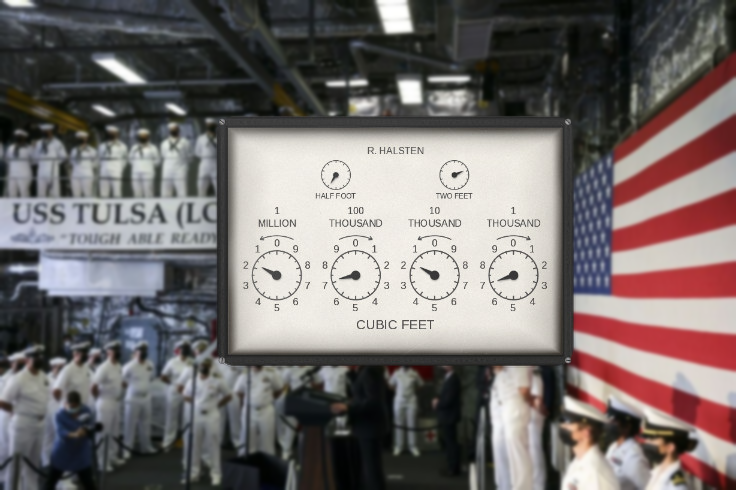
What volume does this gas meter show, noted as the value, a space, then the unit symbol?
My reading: 171700 ft³
